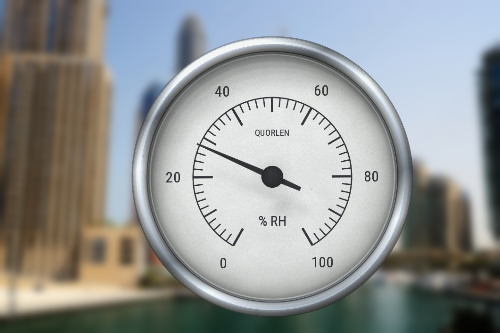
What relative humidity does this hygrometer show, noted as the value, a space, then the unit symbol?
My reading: 28 %
